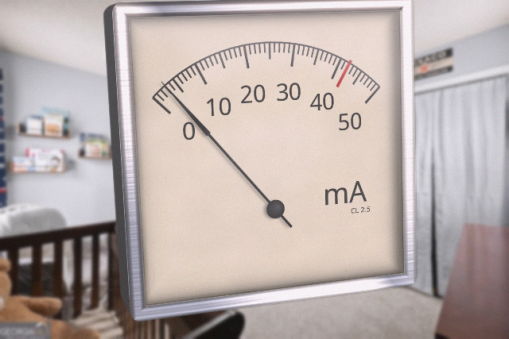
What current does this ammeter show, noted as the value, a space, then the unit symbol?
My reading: 3 mA
